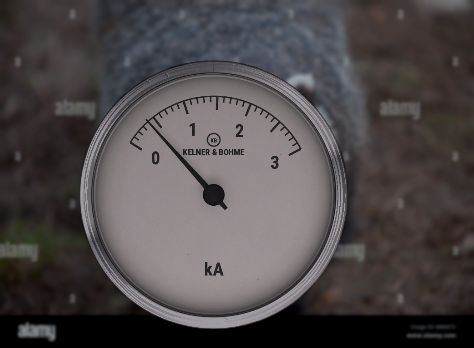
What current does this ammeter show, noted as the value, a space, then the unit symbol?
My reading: 0.4 kA
